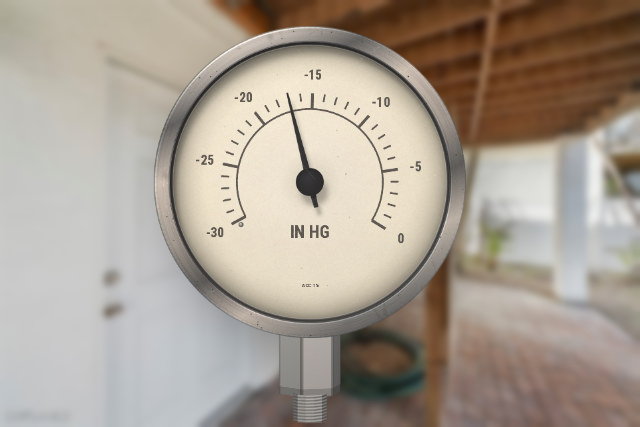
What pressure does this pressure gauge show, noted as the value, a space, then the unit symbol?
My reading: -17 inHg
